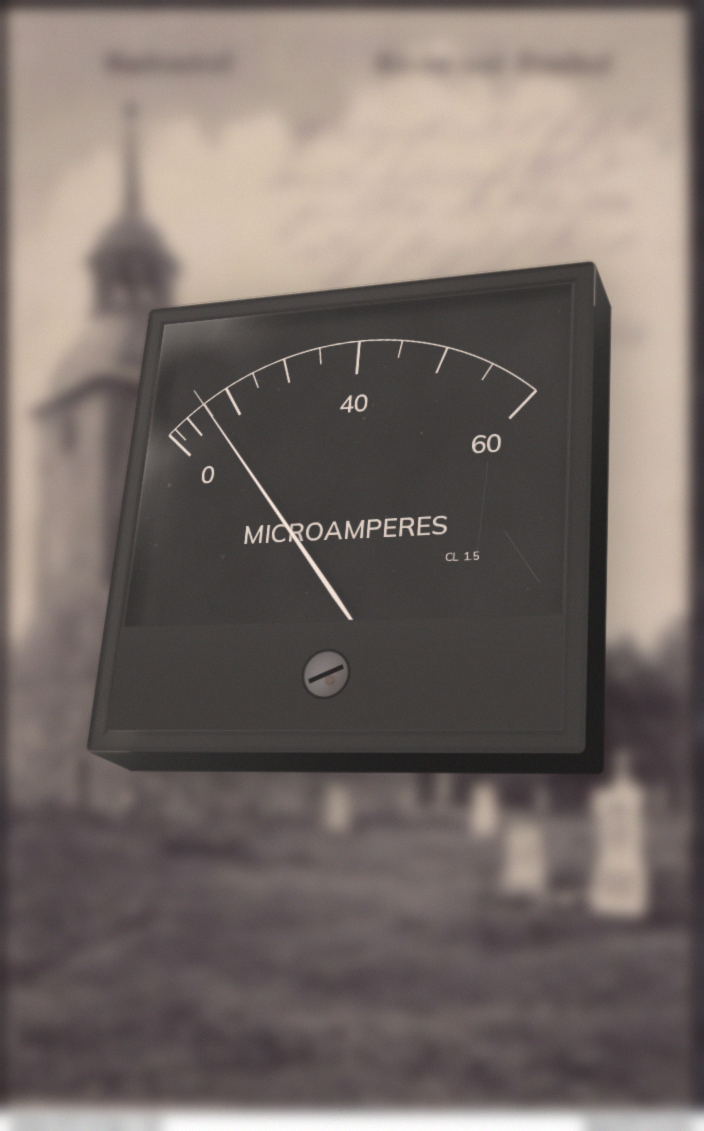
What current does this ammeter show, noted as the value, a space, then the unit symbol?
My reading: 15 µA
